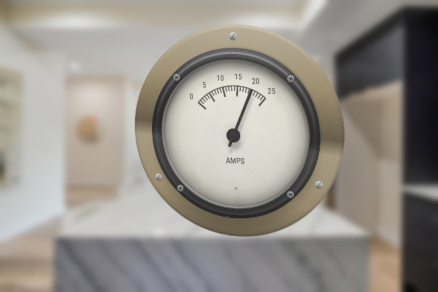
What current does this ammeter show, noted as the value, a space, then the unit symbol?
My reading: 20 A
